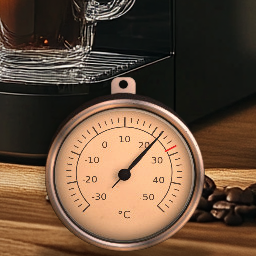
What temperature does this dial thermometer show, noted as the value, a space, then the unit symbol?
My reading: 22 °C
